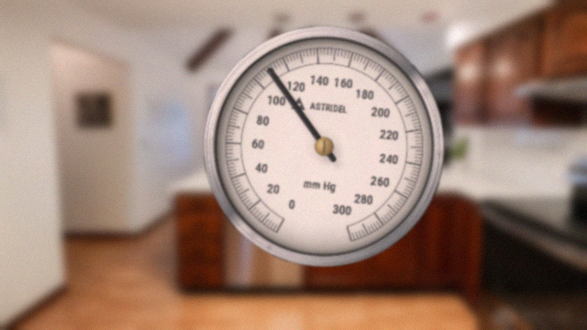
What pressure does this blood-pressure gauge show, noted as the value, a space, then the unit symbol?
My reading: 110 mmHg
